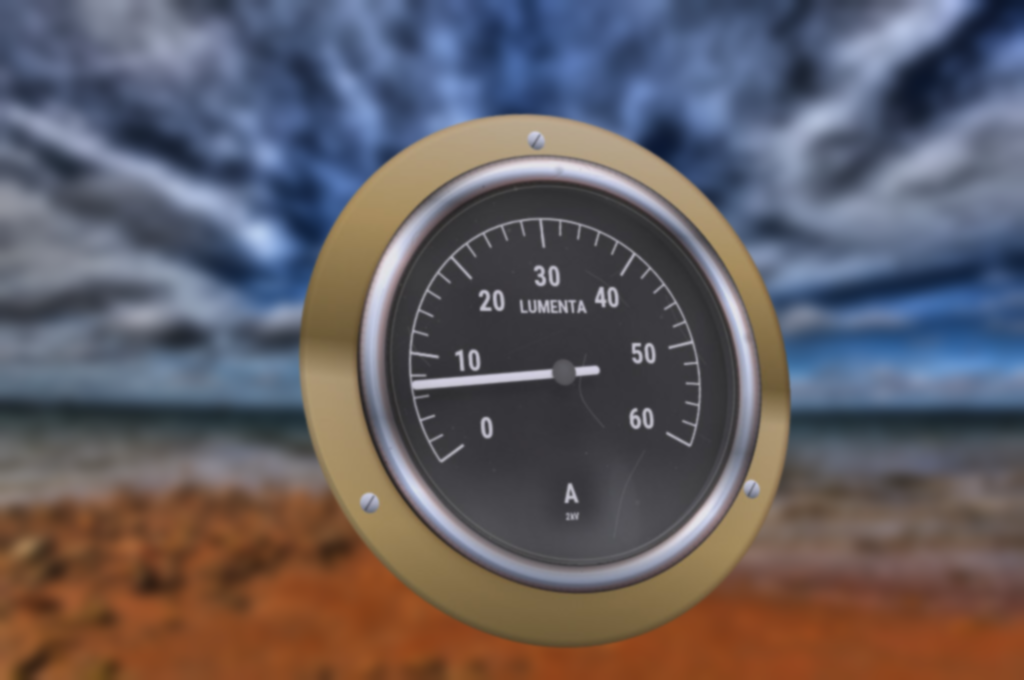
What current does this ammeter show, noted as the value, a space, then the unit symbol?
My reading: 7 A
